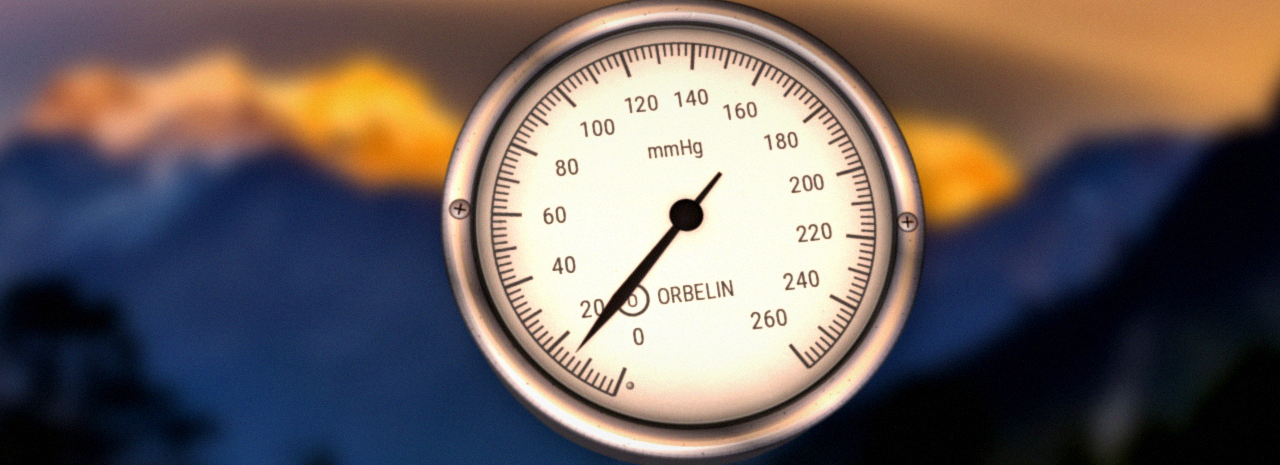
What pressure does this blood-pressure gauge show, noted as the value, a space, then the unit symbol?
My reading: 14 mmHg
